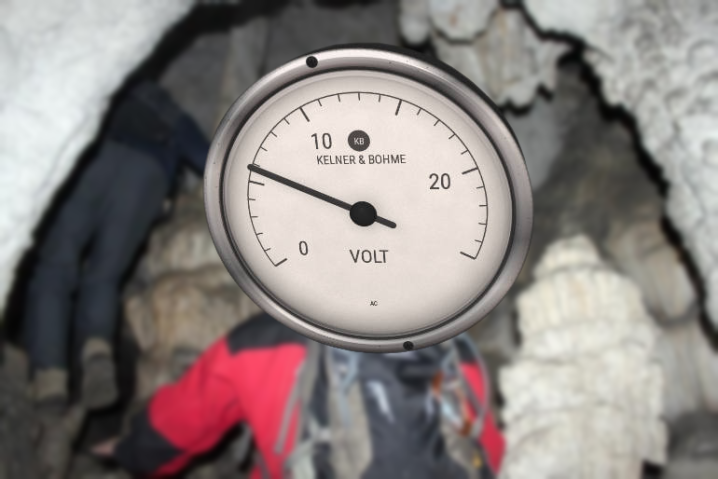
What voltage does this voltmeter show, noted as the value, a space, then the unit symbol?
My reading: 6 V
